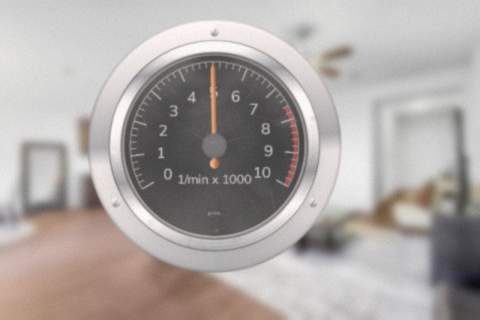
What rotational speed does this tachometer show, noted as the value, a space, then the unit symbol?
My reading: 5000 rpm
